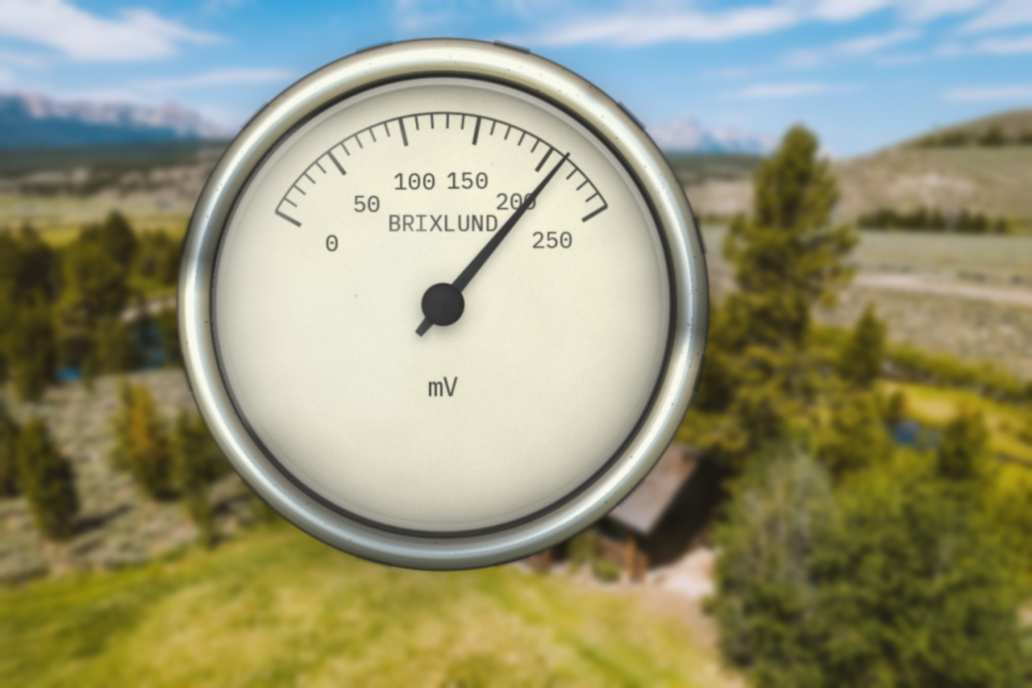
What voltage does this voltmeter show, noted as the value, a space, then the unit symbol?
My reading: 210 mV
